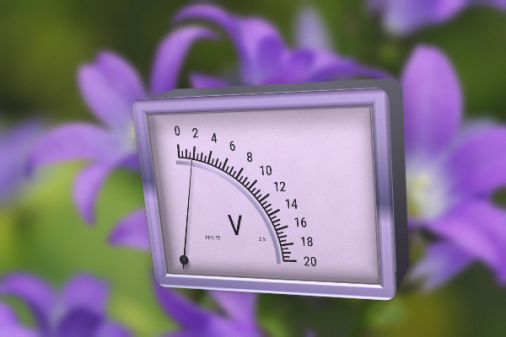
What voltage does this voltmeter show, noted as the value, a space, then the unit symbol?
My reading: 2 V
